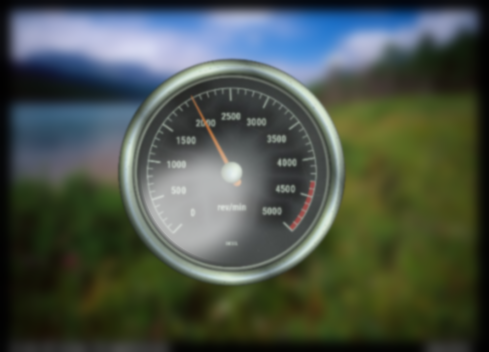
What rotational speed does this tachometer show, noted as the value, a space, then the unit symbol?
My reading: 2000 rpm
